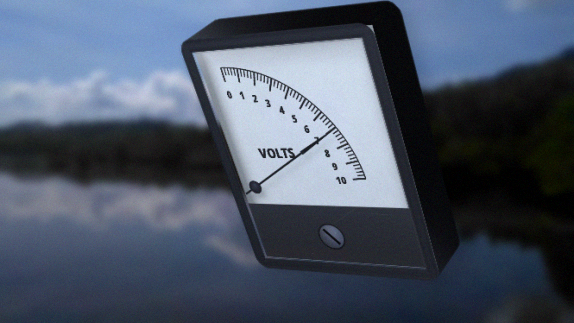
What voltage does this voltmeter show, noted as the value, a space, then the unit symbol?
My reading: 7 V
